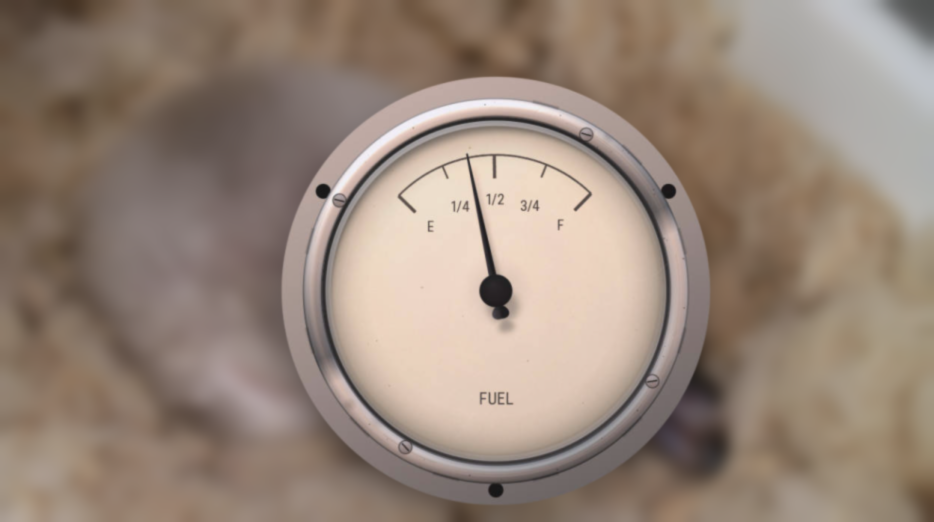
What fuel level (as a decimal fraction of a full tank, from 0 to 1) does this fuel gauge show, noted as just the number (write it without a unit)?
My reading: 0.375
